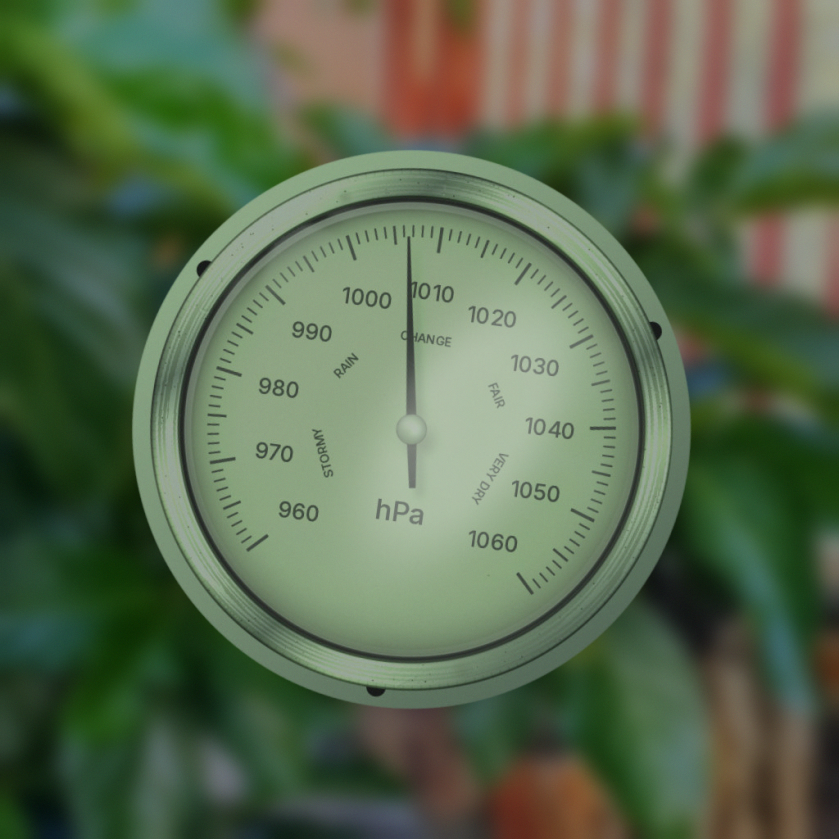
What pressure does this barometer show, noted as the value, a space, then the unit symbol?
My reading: 1006.5 hPa
